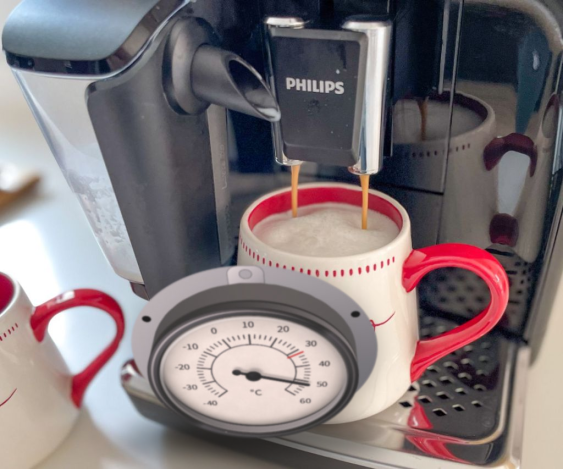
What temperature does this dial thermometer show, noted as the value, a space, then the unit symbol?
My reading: 50 °C
